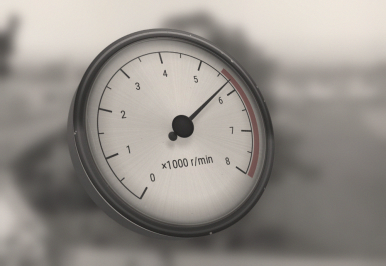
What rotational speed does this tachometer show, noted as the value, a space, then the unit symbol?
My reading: 5750 rpm
